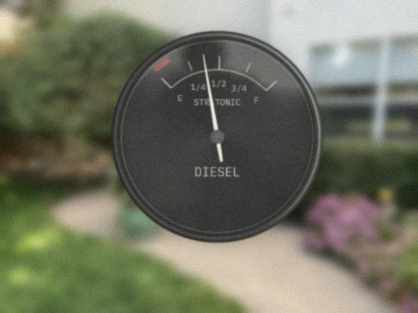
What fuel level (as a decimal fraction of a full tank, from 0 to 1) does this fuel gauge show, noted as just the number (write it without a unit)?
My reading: 0.375
